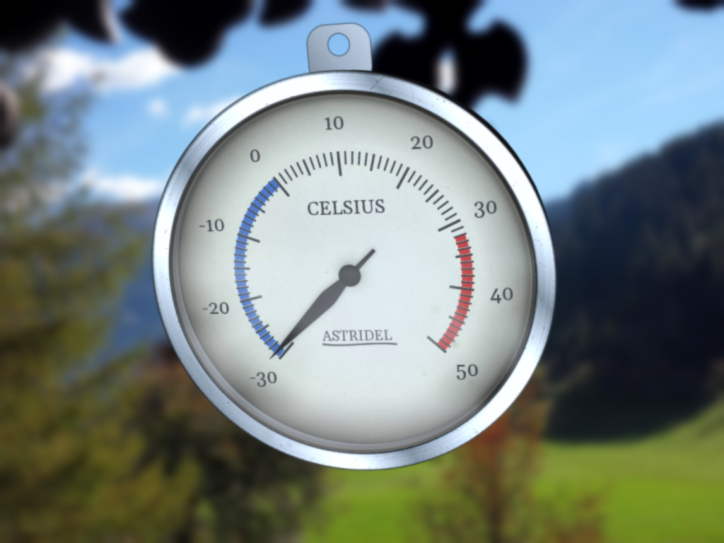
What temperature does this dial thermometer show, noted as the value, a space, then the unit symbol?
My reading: -29 °C
